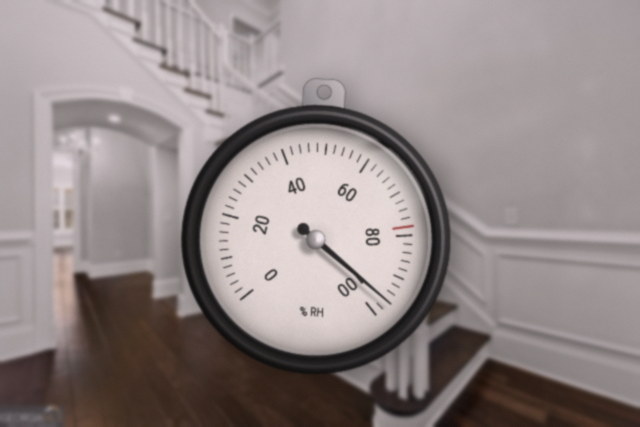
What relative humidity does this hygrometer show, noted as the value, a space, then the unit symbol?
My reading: 96 %
